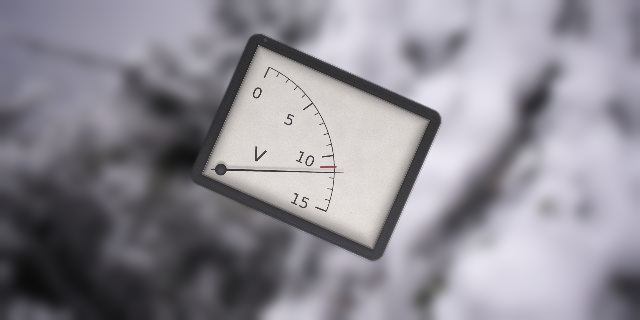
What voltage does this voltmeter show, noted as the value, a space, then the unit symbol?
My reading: 11.5 V
